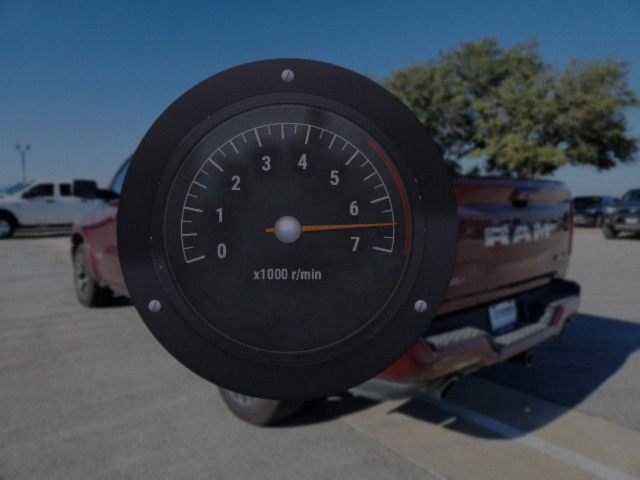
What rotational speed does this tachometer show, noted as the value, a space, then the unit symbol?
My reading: 6500 rpm
